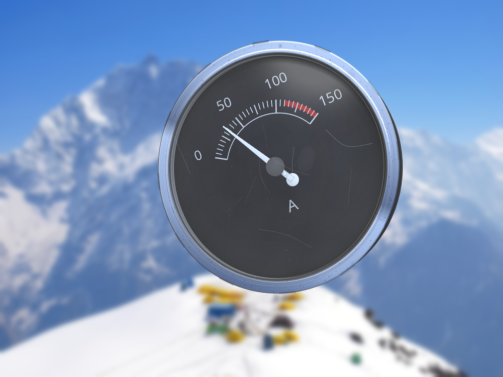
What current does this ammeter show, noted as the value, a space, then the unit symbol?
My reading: 35 A
